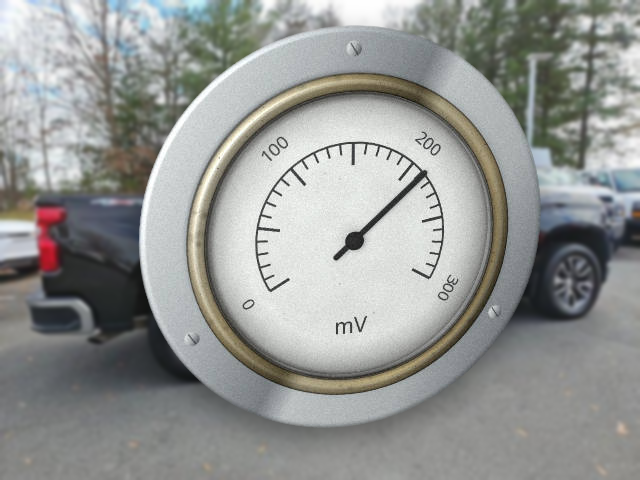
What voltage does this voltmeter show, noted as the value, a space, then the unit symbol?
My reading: 210 mV
